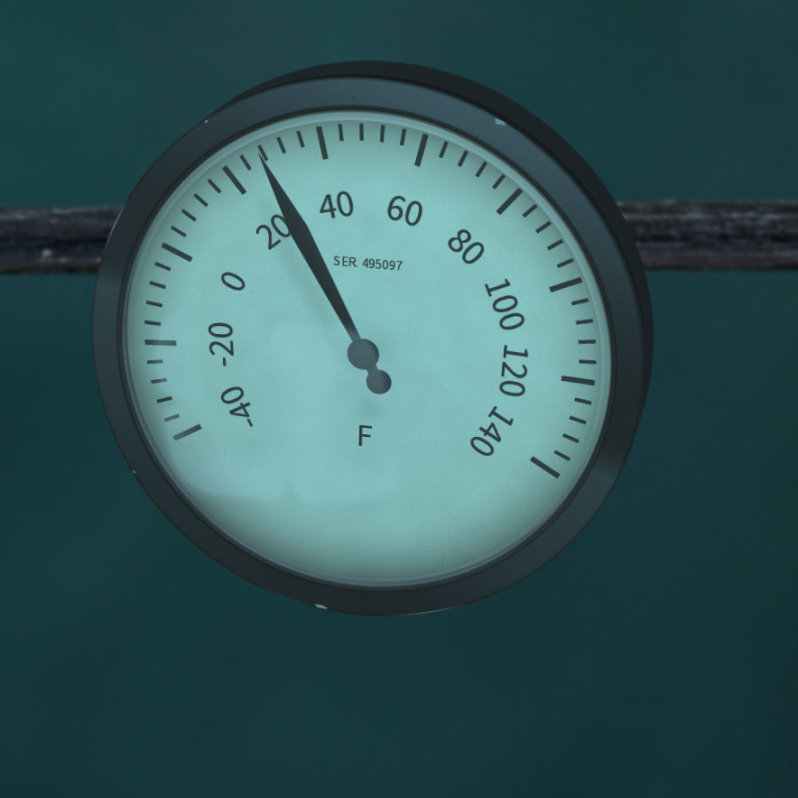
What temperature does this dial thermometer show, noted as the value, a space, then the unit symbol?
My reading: 28 °F
